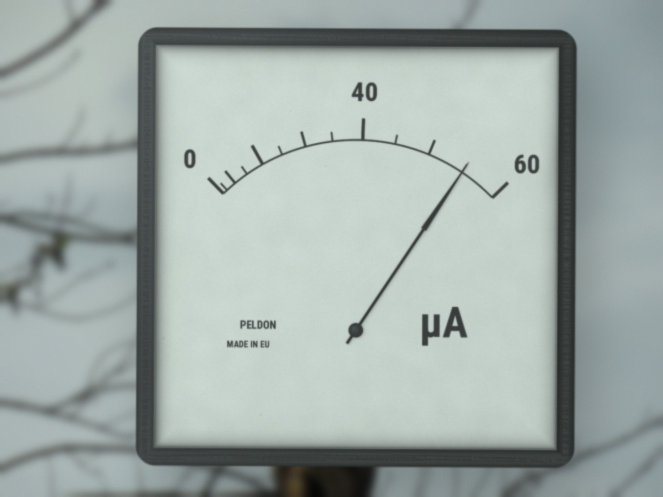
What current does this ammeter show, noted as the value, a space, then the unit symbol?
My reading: 55 µA
